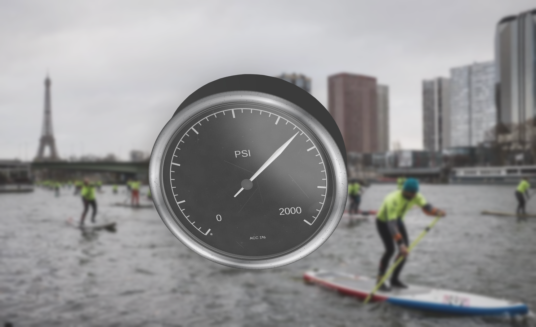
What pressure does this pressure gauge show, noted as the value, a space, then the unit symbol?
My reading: 1375 psi
